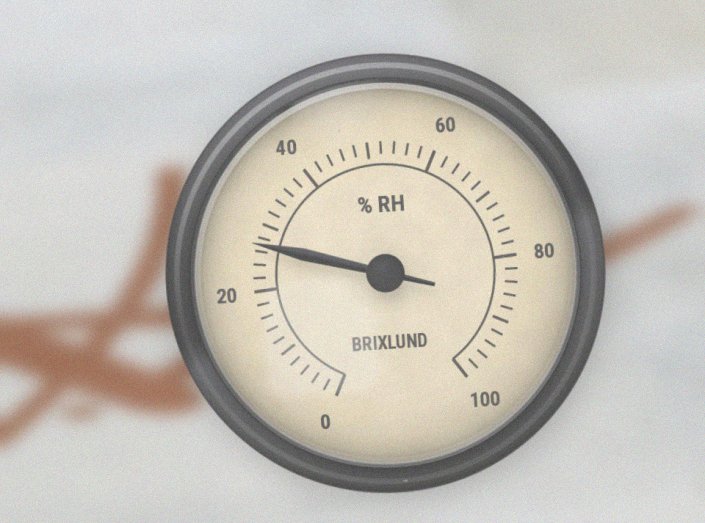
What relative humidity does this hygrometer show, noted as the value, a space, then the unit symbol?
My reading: 27 %
